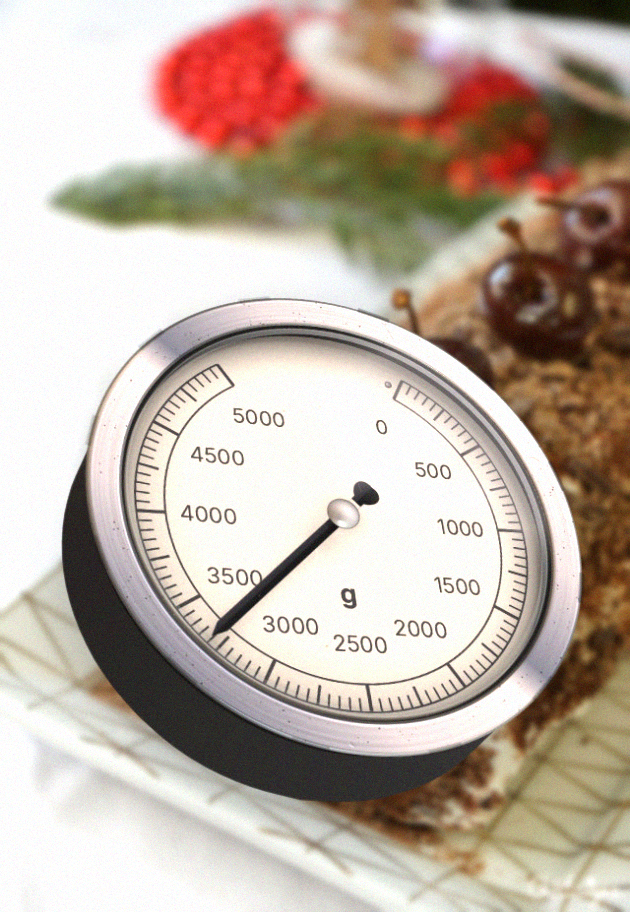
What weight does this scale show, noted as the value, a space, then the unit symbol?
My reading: 3300 g
